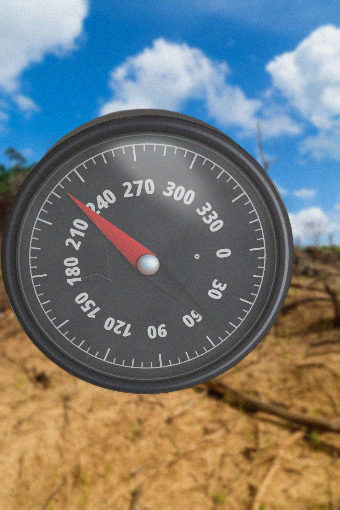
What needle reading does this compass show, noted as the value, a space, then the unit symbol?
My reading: 230 °
